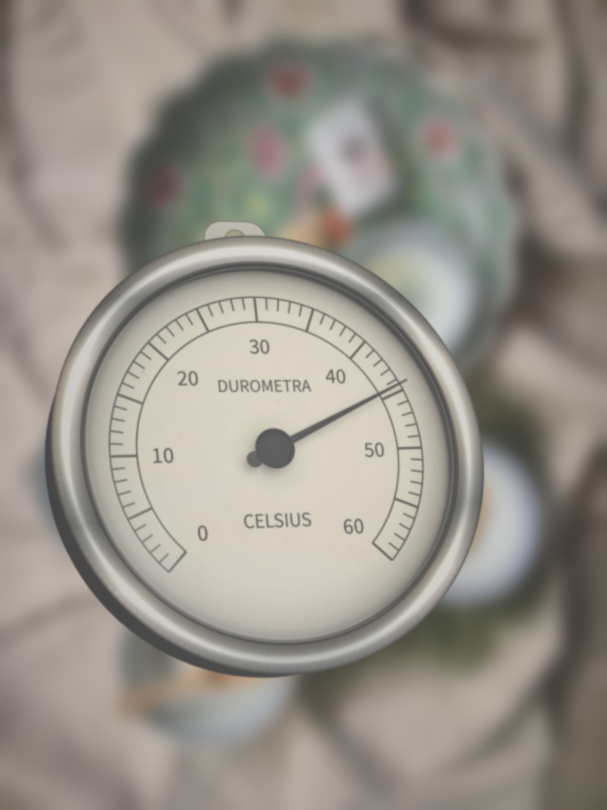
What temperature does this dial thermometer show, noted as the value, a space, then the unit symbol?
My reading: 44.5 °C
